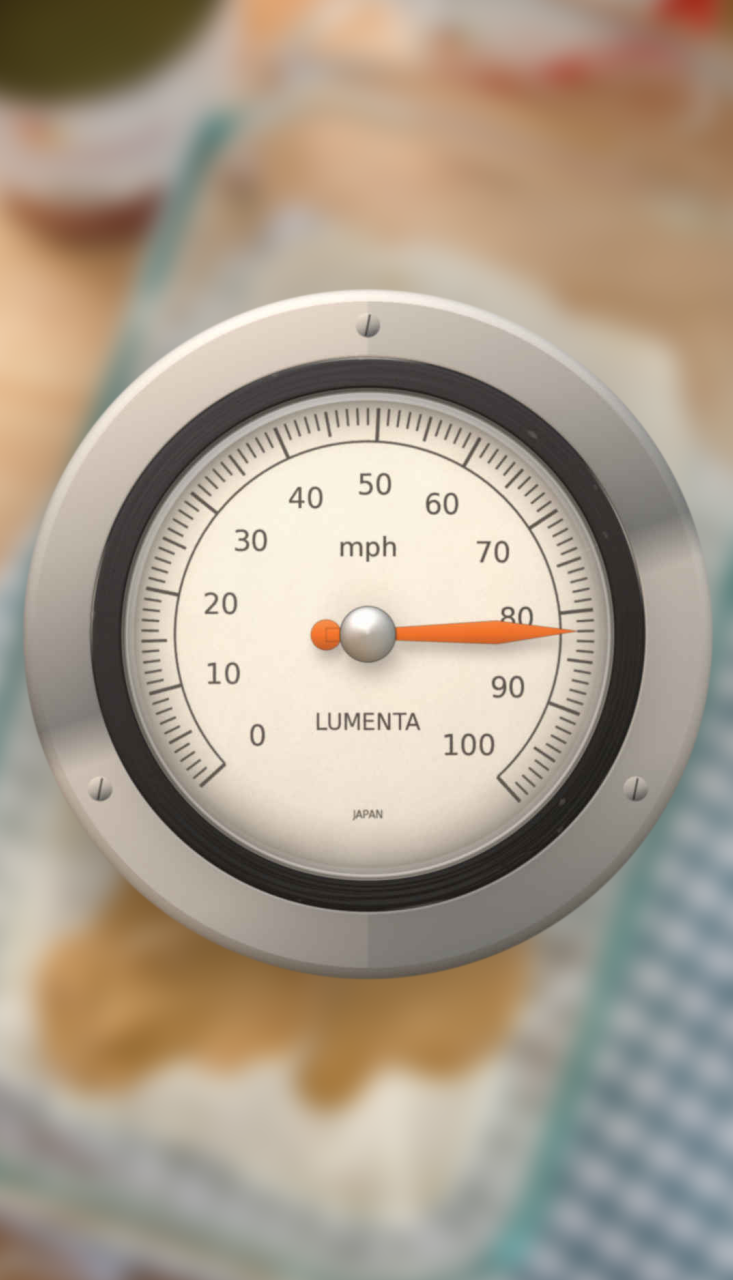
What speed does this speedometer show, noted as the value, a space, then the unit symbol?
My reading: 82 mph
